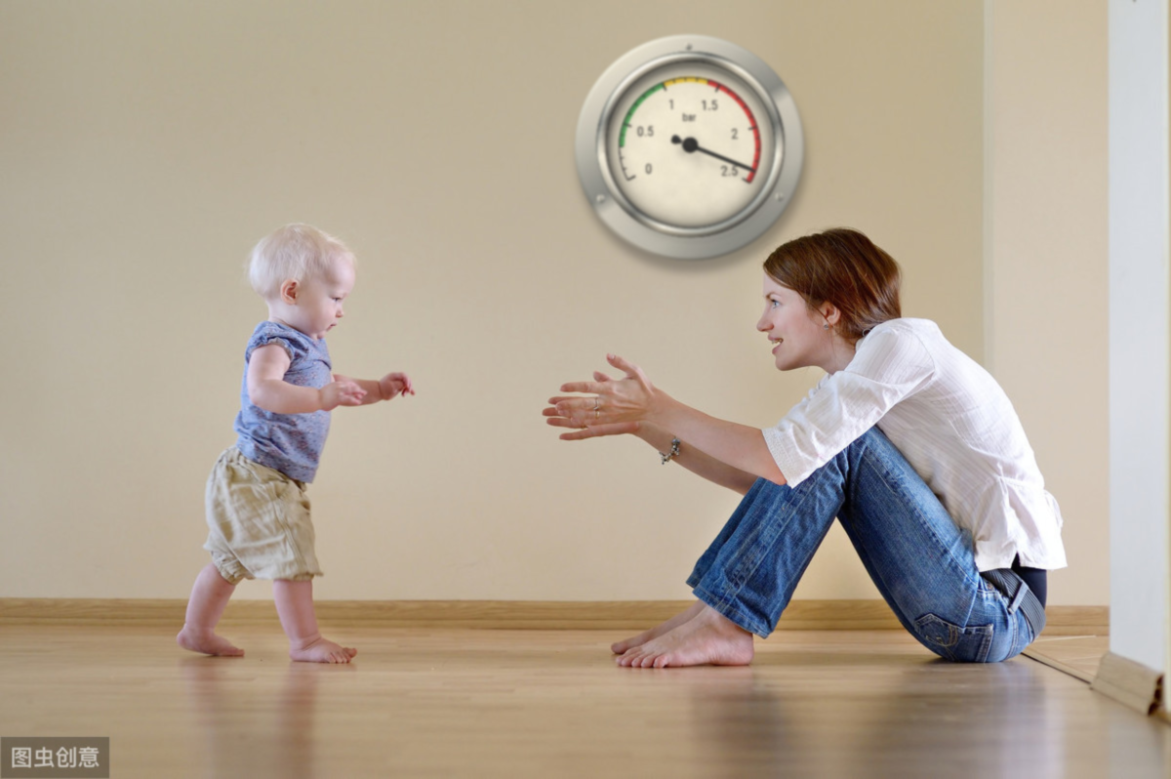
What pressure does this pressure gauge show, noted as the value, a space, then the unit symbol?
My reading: 2.4 bar
